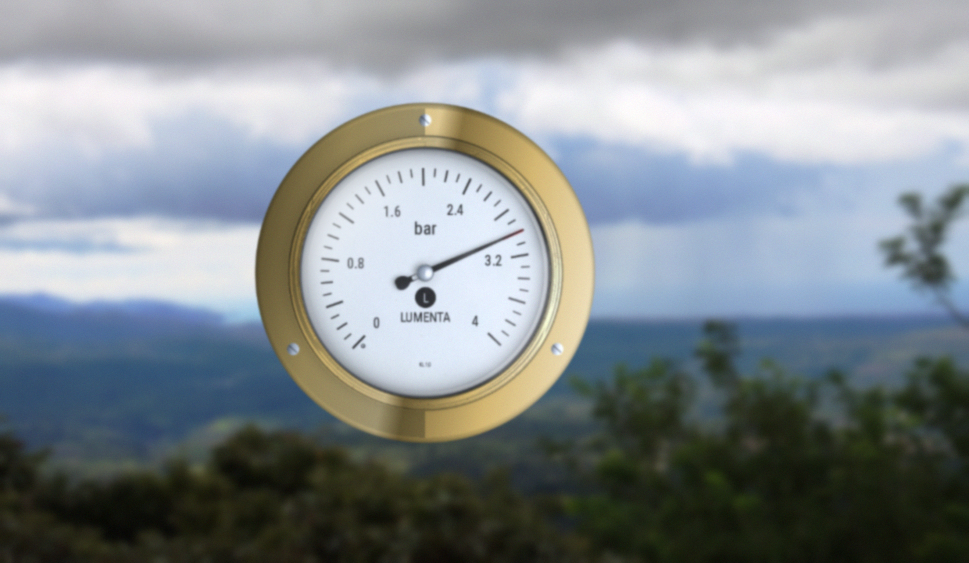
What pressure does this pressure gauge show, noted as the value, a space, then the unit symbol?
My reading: 3 bar
